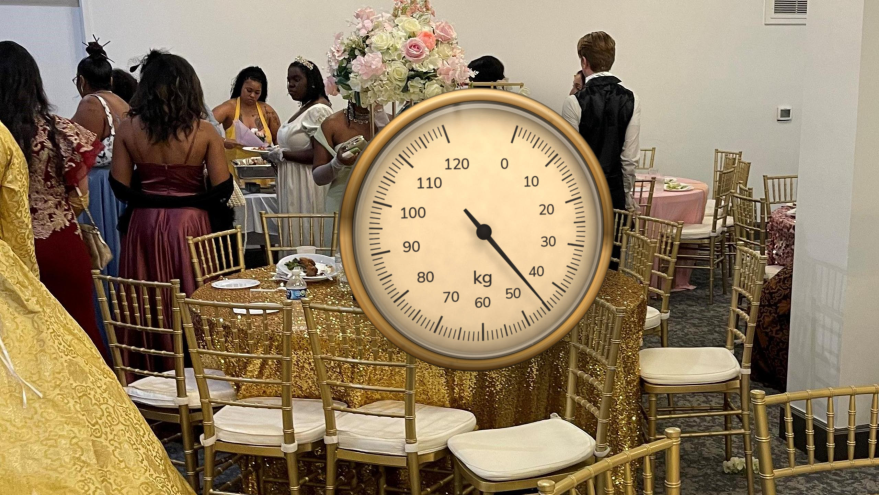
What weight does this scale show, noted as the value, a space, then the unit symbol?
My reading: 45 kg
